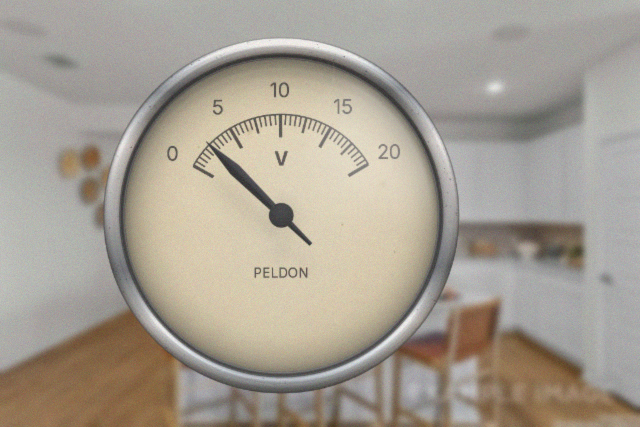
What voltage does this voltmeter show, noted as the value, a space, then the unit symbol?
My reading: 2.5 V
